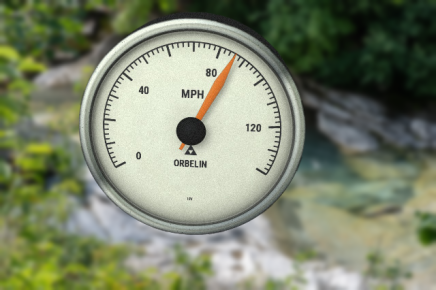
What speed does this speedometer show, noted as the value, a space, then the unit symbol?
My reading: 86 mph
